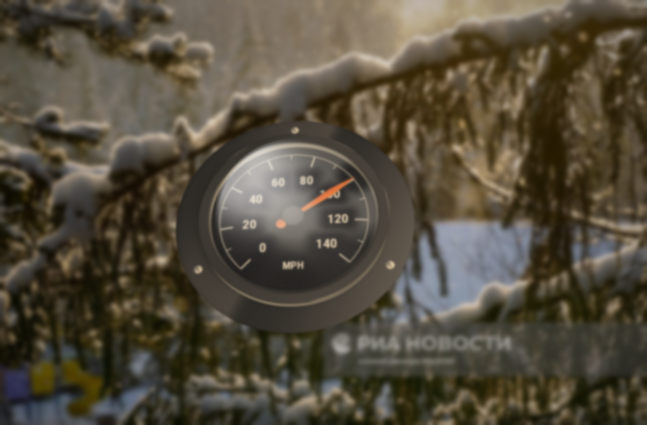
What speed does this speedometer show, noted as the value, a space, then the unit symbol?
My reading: 100 mph
